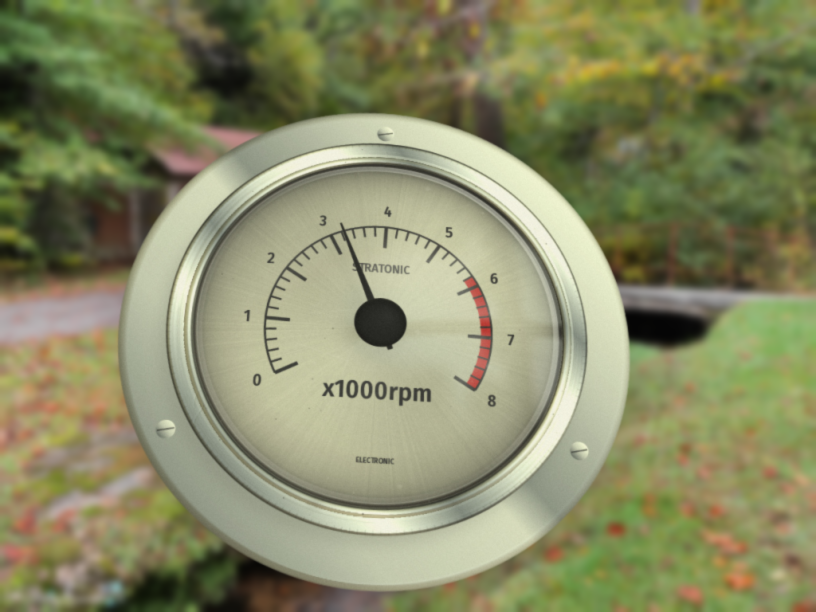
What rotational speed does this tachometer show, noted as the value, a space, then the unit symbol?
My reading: 3200 rpm
